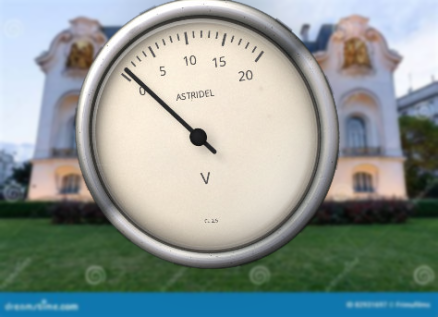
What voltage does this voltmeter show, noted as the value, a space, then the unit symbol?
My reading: 1 V
